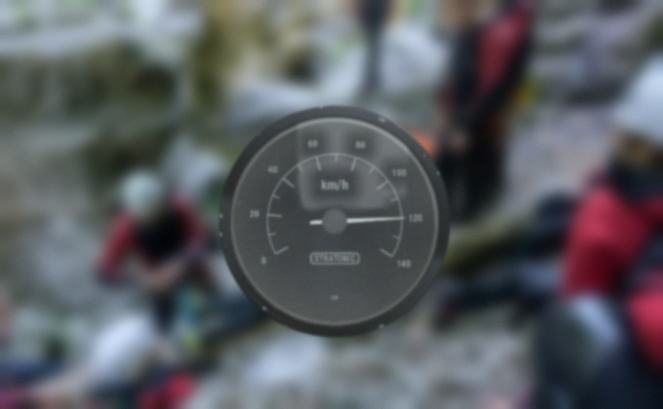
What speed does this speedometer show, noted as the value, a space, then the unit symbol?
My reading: 120 km/h
